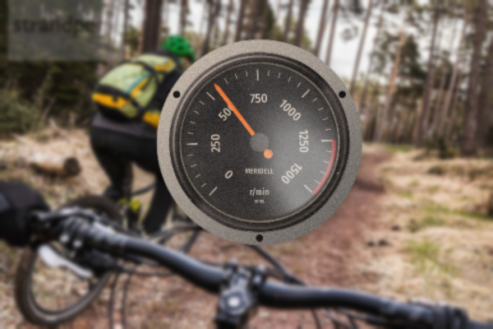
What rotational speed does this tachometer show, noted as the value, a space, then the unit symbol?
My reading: 550 rpm
